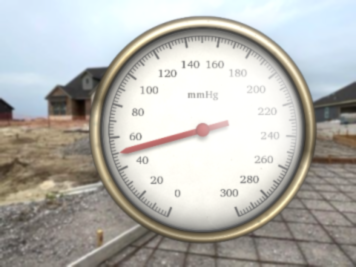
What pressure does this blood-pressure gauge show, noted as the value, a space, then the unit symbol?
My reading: 50 mmHg
